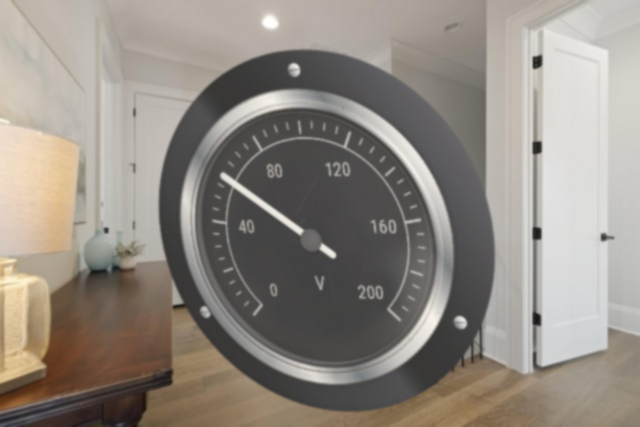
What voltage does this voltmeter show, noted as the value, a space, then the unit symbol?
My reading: 60 V
